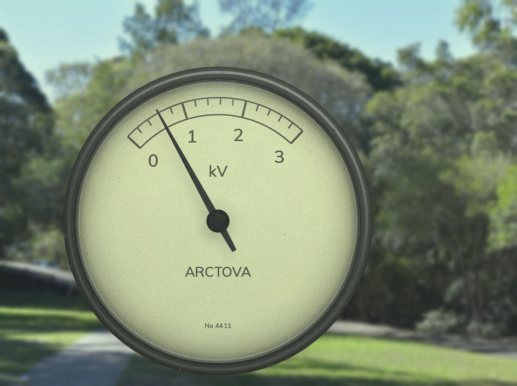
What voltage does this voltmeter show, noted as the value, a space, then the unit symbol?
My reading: 0.6 kV
